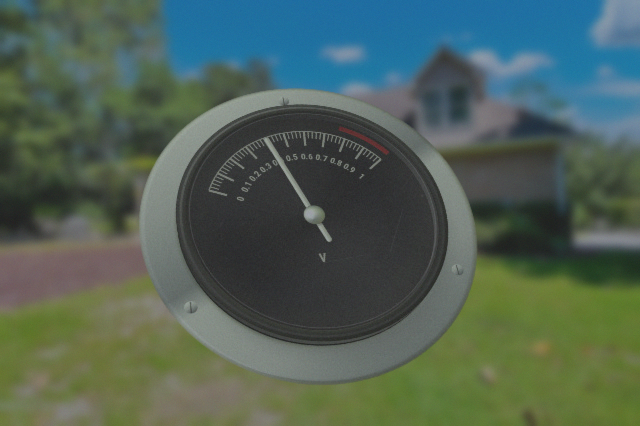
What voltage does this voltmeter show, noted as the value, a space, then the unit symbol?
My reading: 0.4 V
